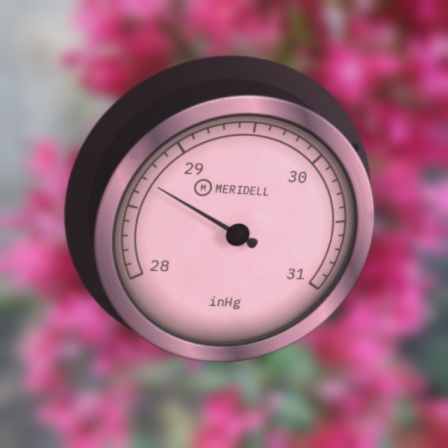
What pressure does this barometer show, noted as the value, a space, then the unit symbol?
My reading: 28.7 inHg
